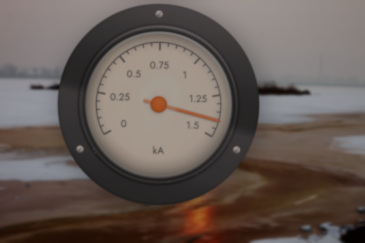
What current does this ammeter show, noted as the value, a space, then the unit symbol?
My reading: 1.4 kA
